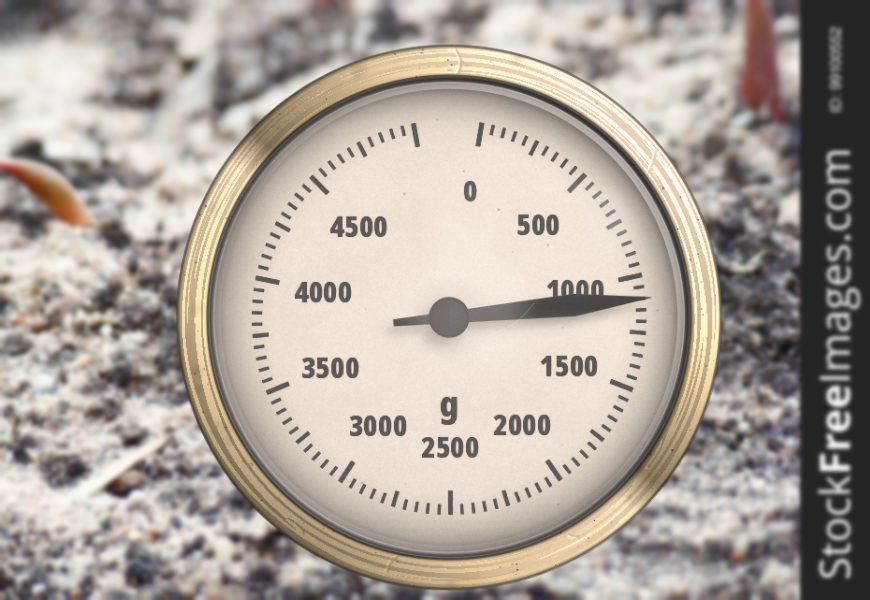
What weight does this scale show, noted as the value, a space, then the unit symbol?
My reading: 1100 g
